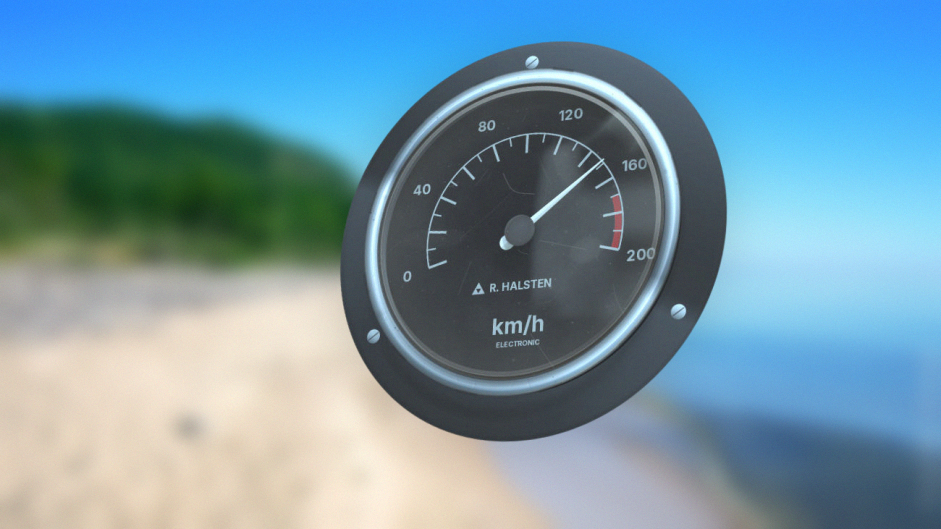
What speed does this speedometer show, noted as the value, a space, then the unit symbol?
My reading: 150 km/h
